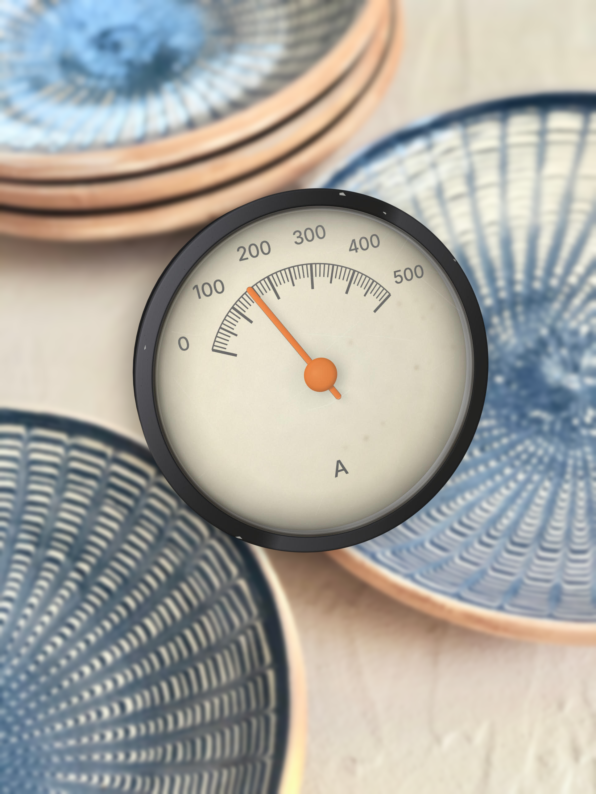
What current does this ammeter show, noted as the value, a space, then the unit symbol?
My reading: 150 A
